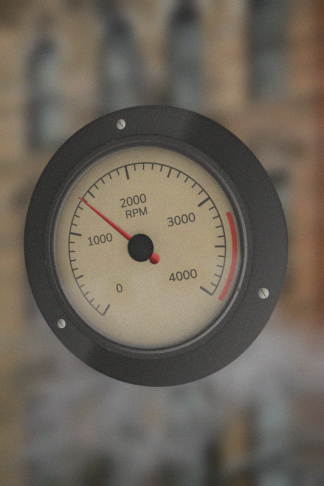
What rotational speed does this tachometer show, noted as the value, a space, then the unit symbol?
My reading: 1400 rpm
